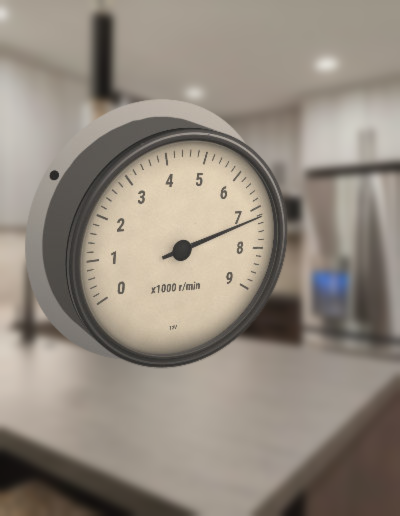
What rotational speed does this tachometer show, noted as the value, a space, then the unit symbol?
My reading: 7200 rpm
